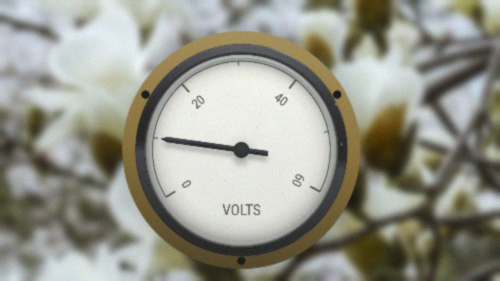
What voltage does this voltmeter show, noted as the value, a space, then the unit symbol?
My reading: 10 V
